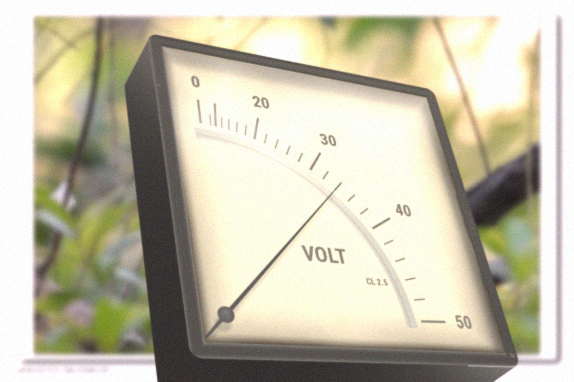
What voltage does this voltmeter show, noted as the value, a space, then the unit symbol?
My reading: 34 V
